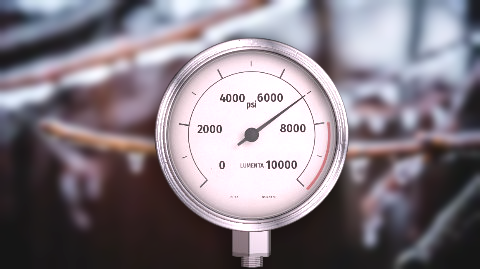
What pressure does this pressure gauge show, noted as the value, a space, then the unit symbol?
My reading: 7000 psi
